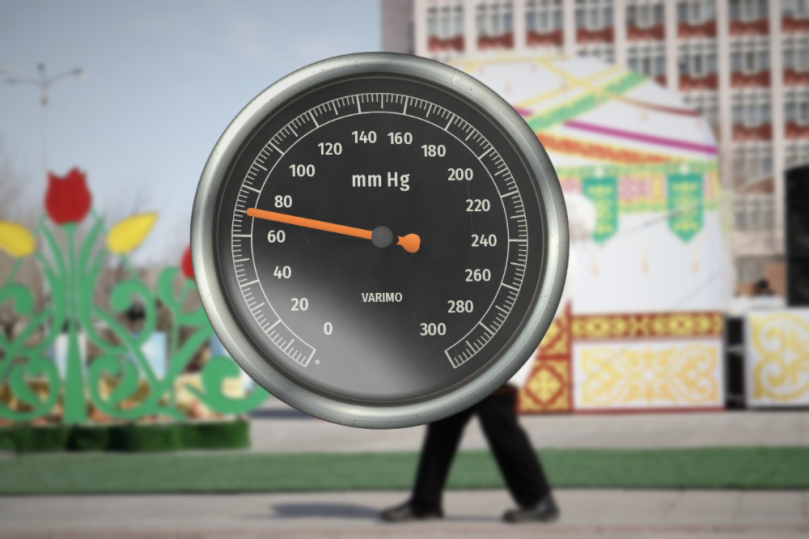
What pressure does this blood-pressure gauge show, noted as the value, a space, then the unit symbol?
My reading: 70 mmHg
